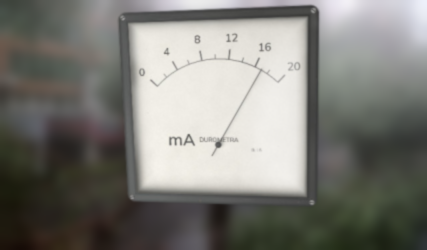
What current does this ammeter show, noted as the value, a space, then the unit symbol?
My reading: 17 mA
